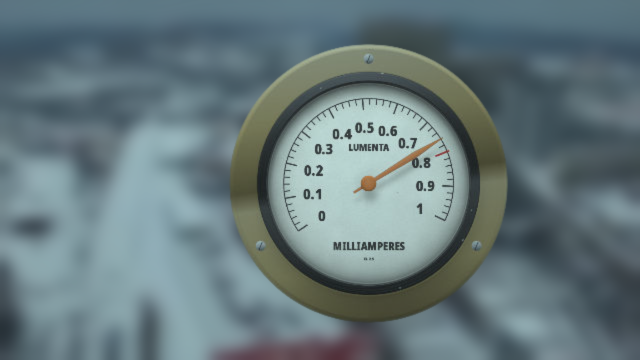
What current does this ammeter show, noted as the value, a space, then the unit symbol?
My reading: 0.76 mA
